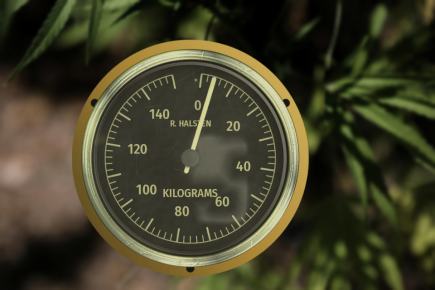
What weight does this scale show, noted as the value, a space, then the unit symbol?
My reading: 4 kg
